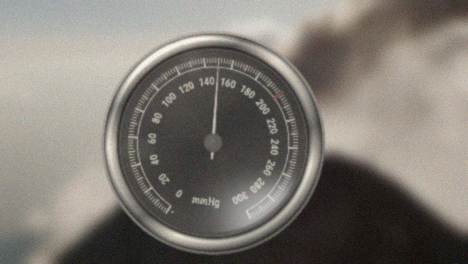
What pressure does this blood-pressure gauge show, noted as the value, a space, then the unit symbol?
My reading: 150 mmHg
